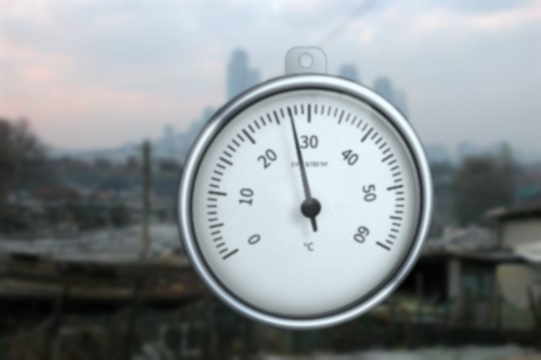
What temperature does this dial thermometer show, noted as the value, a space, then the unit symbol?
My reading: 27 °C
